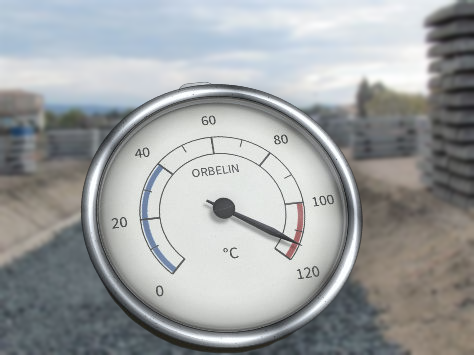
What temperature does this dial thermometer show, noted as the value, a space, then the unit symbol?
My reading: 115 °C
